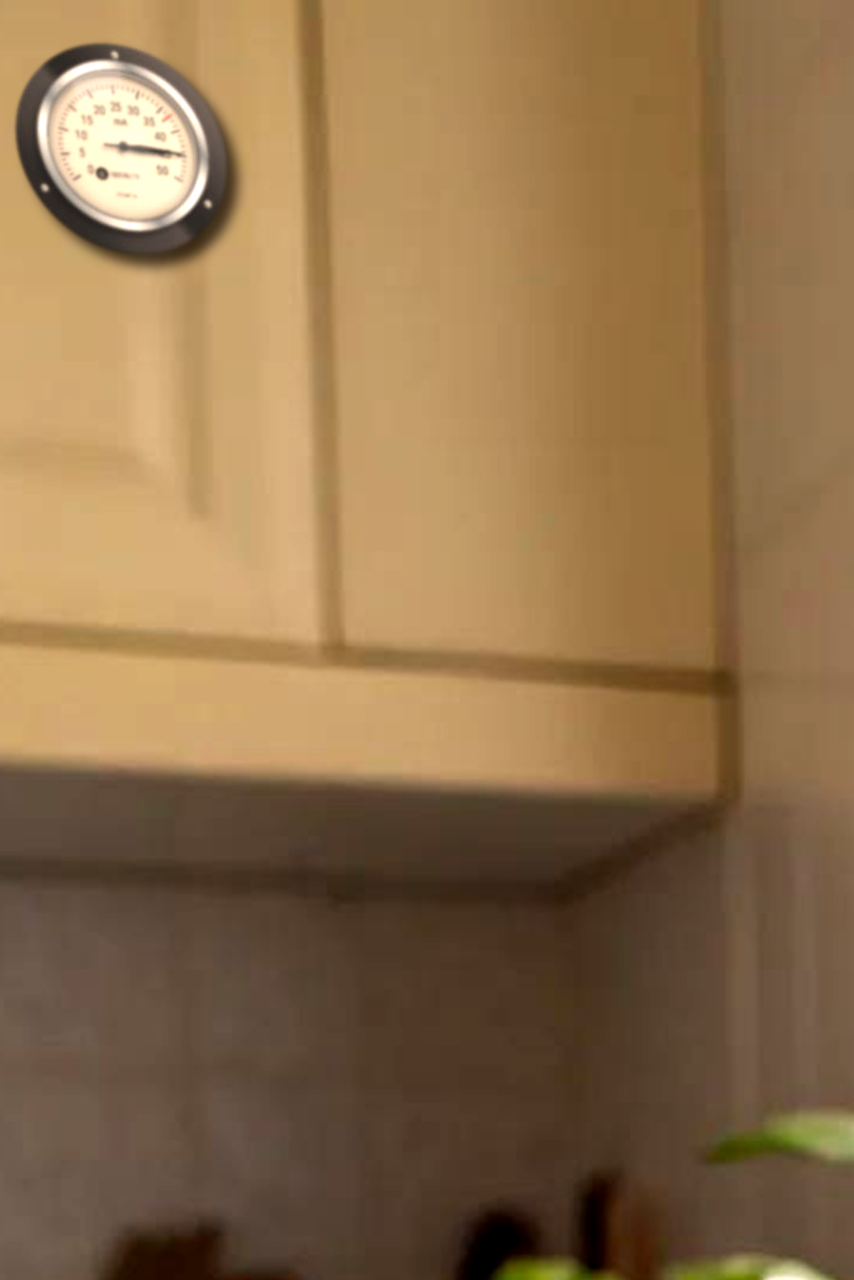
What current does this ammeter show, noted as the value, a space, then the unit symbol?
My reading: 45 mA
